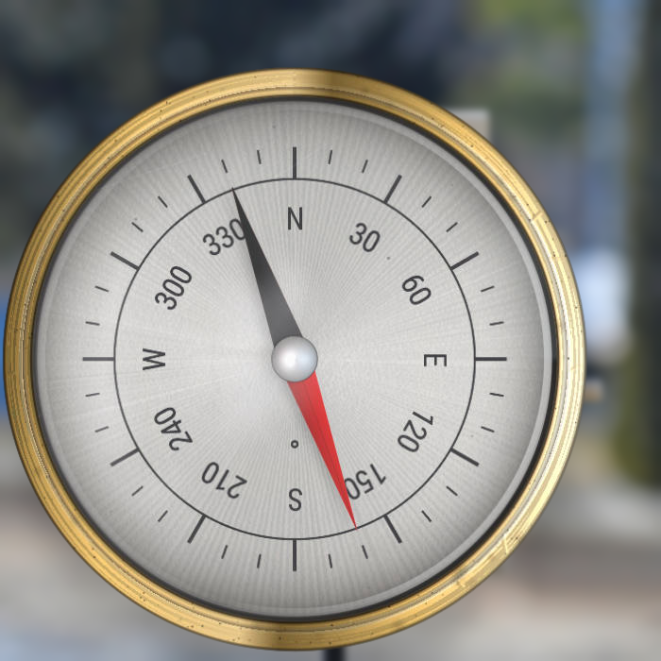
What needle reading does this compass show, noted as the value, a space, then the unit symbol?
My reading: 160 °
